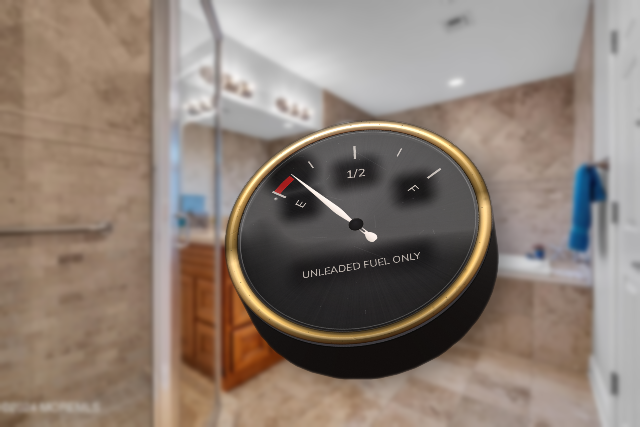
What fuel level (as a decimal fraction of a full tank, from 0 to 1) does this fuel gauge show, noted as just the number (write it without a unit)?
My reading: 0.125
